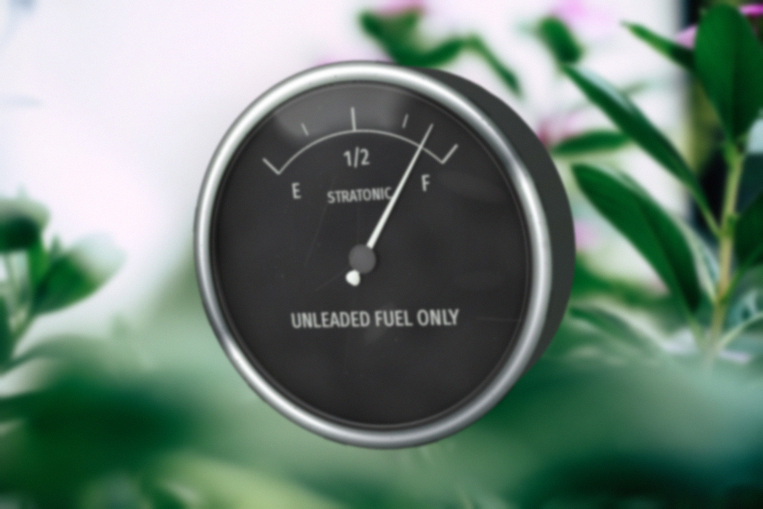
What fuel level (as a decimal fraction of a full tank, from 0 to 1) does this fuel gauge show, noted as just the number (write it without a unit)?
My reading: 0.875
